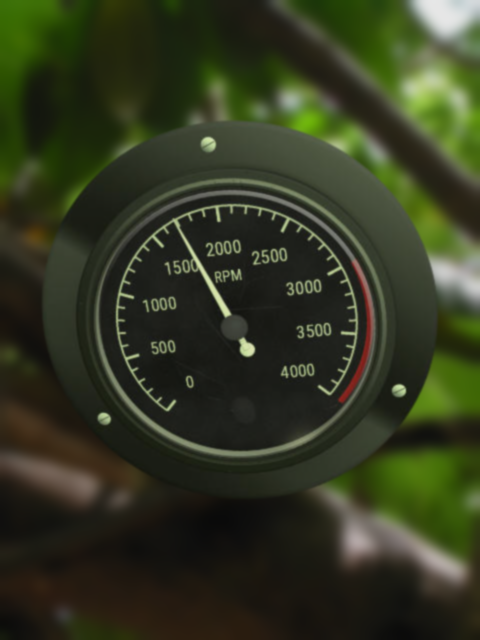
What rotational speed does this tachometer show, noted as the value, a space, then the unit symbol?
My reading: 1700 rpm
